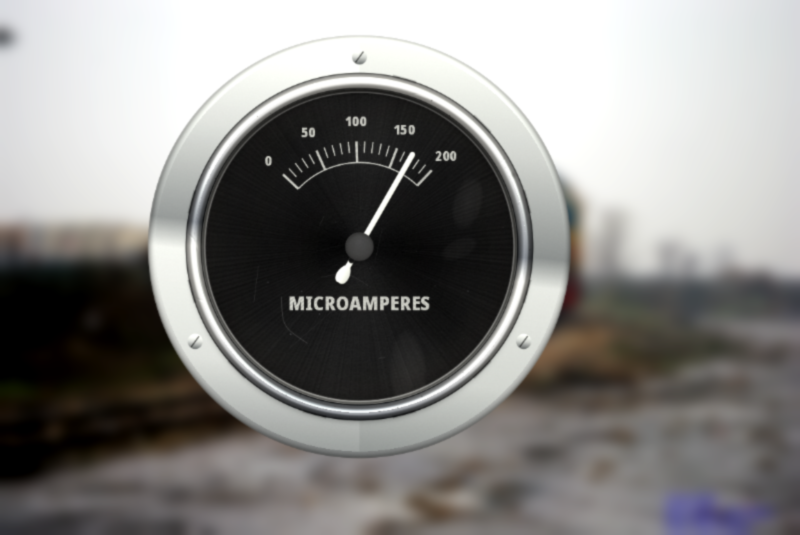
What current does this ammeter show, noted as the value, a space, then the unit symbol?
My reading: 170 µA
